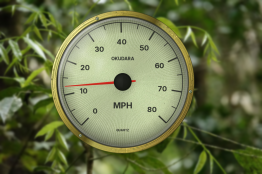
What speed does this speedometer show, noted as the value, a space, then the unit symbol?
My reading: 12.5 mph
